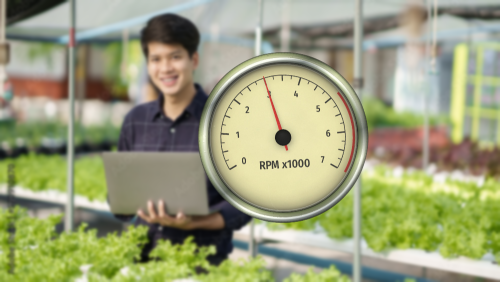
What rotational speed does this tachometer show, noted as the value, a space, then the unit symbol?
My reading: 3000 rpm
